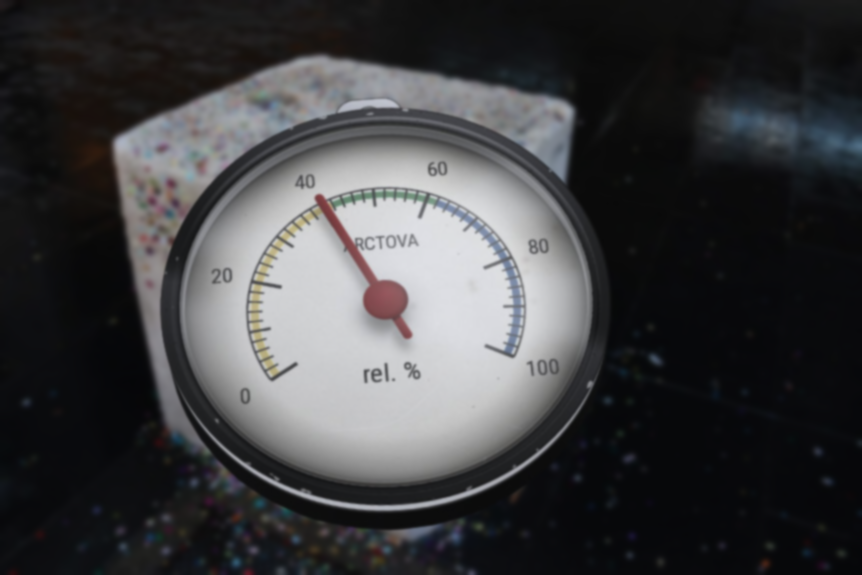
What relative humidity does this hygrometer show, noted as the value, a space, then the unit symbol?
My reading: 40 %
